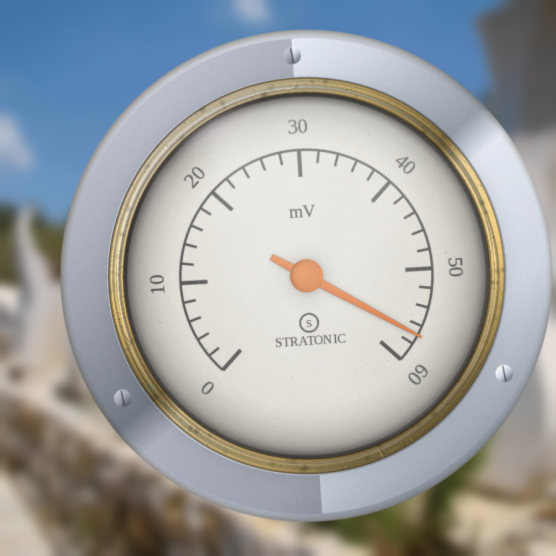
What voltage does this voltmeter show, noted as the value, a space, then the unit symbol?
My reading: 57 mV
